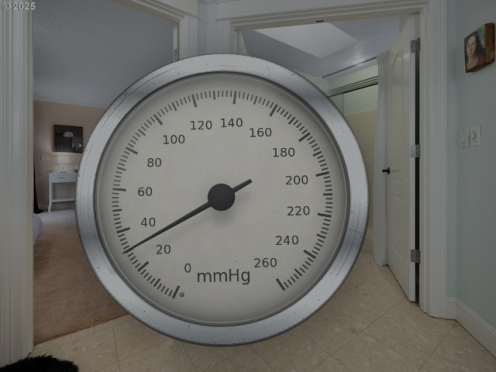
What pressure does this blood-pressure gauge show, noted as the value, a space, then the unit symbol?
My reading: 30 mmHg
